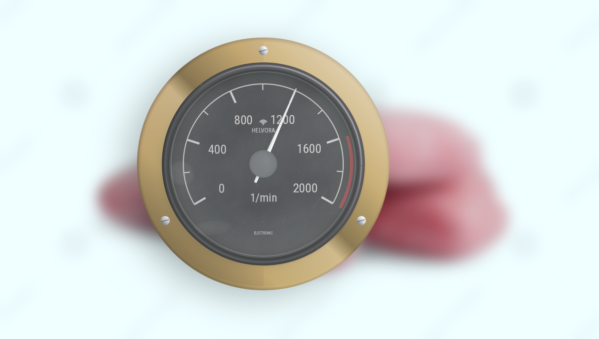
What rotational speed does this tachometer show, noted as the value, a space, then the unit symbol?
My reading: 1200 rpm
